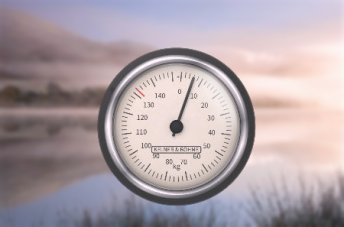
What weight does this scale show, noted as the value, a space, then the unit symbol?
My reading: 6 kg
